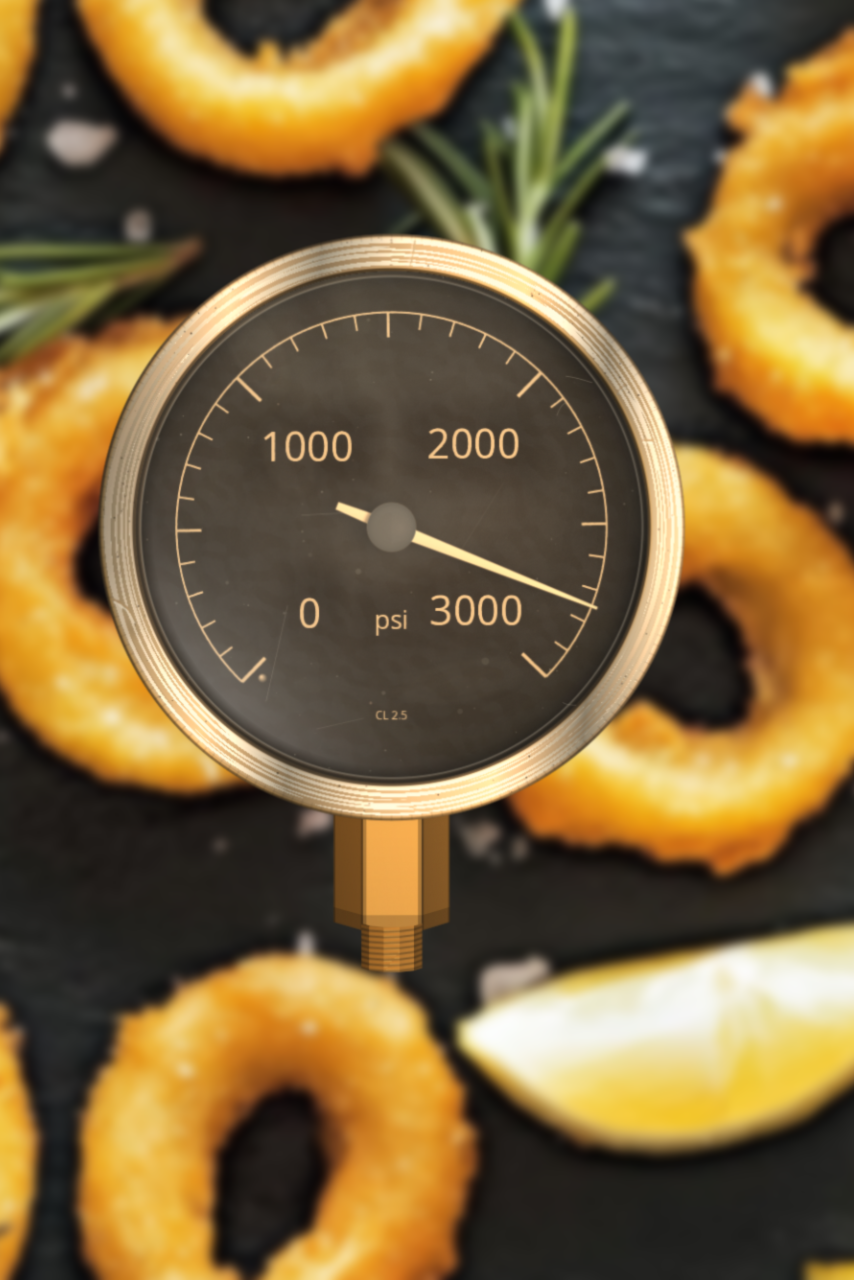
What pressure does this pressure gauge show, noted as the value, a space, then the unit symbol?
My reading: 2750 psi
